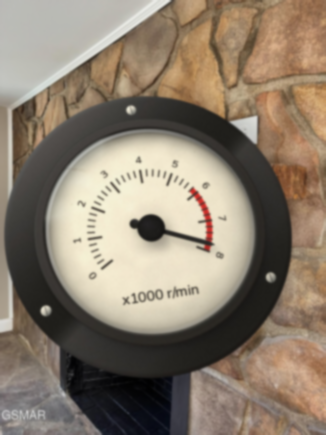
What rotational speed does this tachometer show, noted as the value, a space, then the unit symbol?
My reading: 7800 rpm
